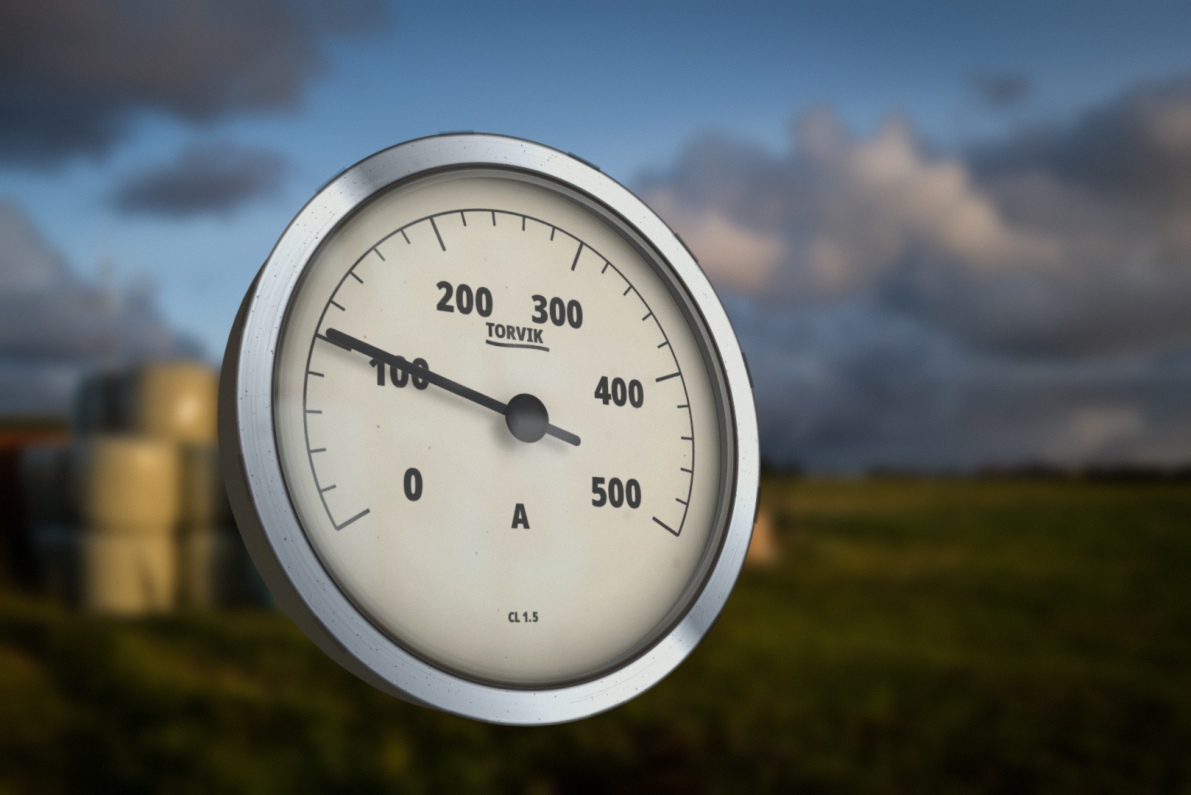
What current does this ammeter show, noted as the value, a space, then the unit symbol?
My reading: 100 A
